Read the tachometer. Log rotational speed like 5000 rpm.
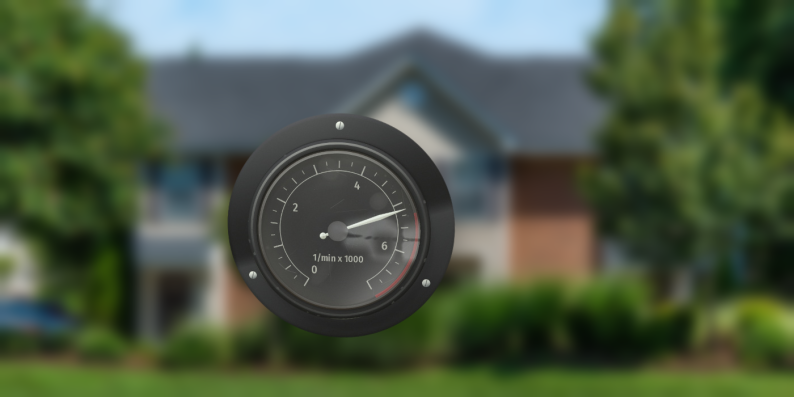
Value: 5125 rpm
